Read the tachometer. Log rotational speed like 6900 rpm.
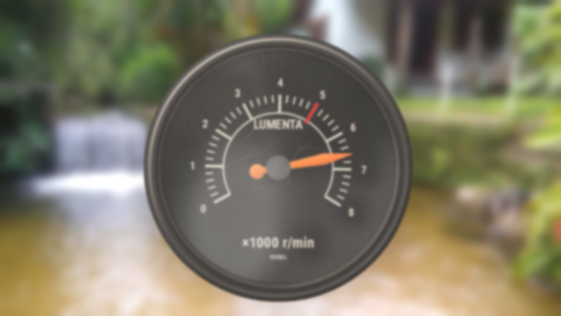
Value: 6600 rpm
